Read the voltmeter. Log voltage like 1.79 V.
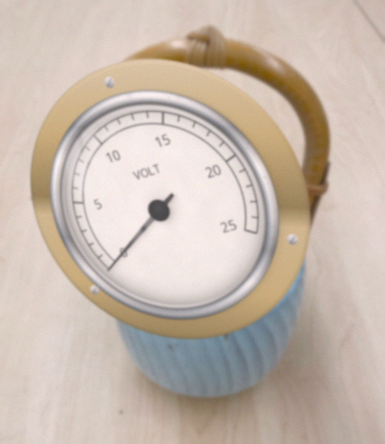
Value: 0 V
